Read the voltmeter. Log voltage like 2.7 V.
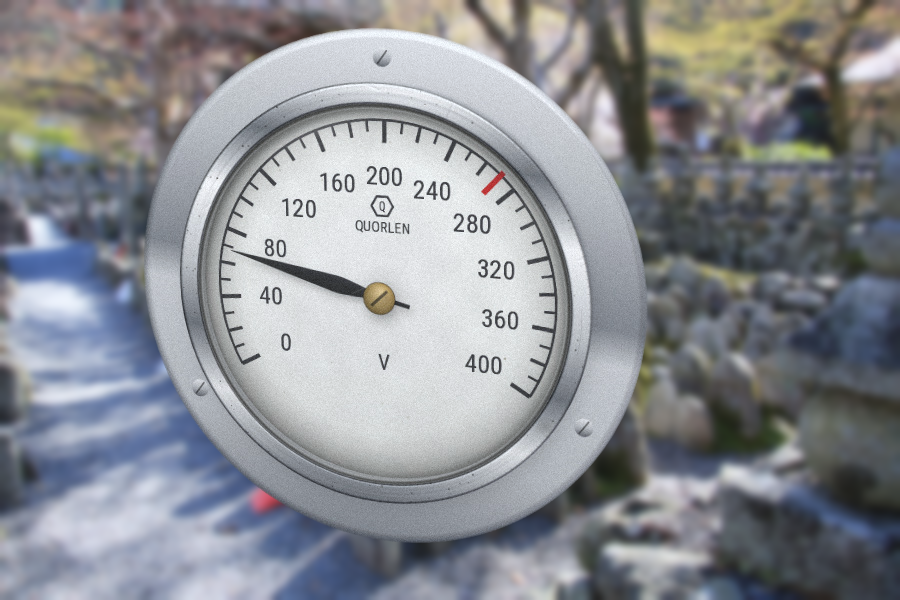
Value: 70 V
